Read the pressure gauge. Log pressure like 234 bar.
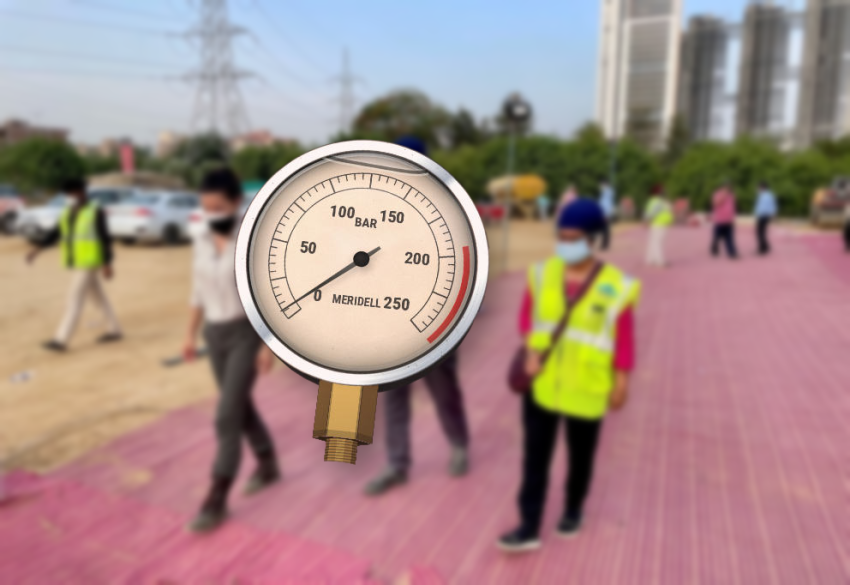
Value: 5 bar
